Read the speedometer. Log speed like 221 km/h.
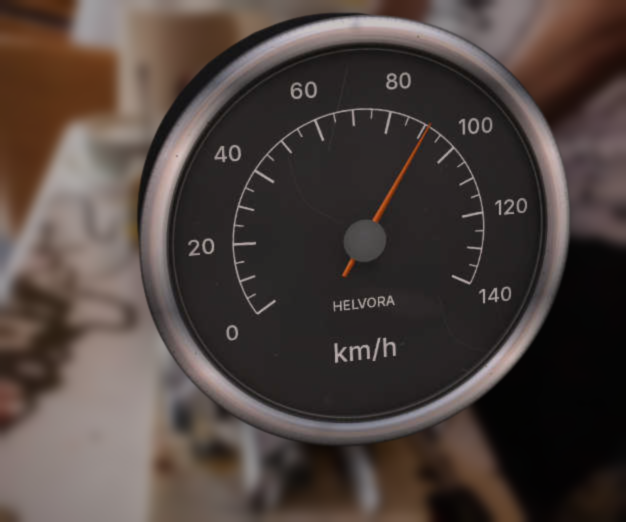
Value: 90 km/h
